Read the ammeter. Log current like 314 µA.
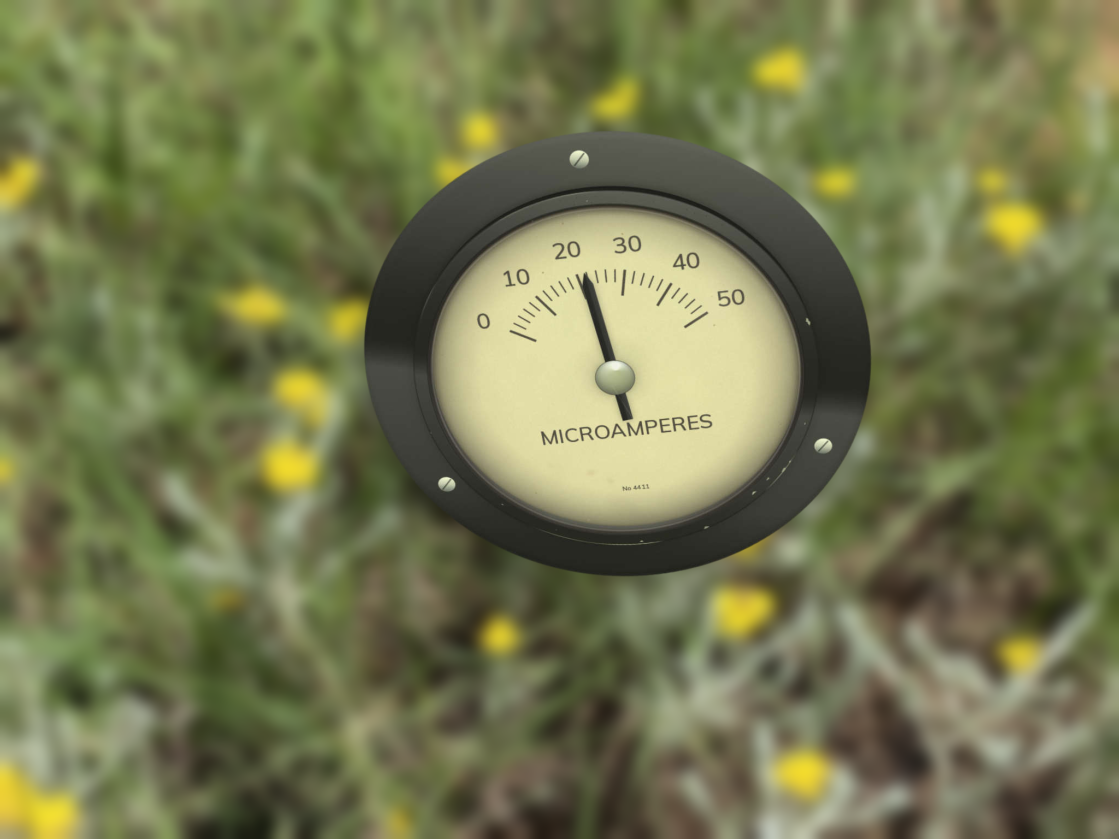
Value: 22 µA
